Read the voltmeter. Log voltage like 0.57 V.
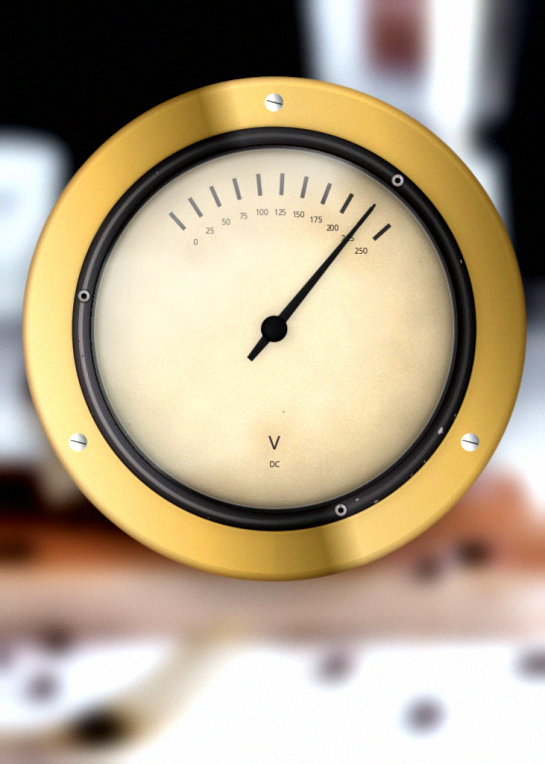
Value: 225 V
